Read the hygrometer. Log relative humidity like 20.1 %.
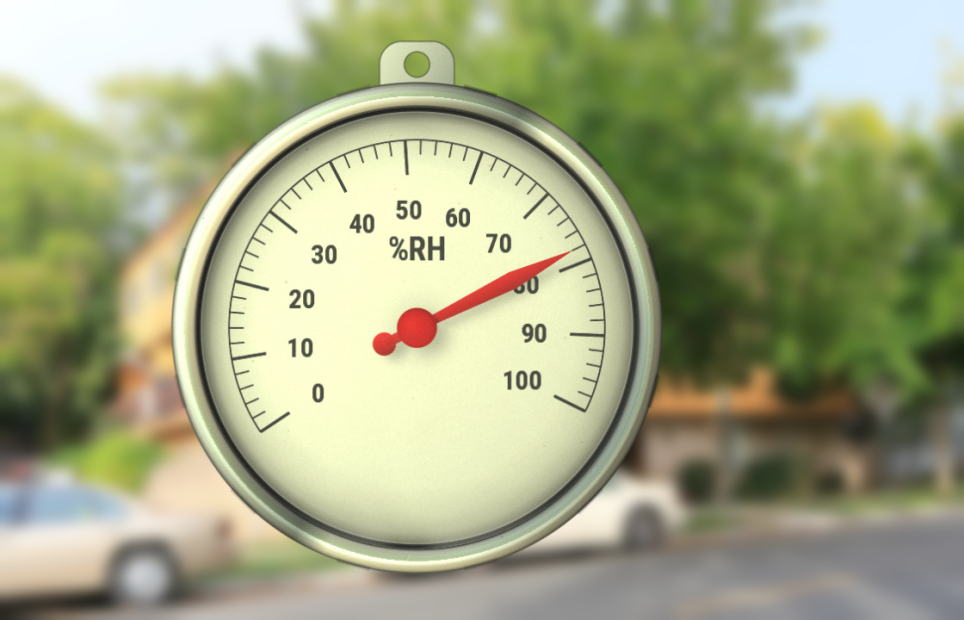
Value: 78 %
